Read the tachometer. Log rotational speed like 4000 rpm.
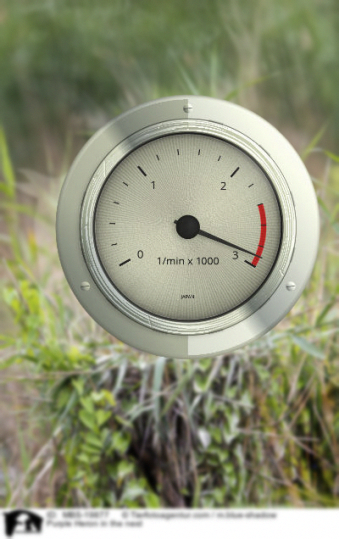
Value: 2900 rpm
